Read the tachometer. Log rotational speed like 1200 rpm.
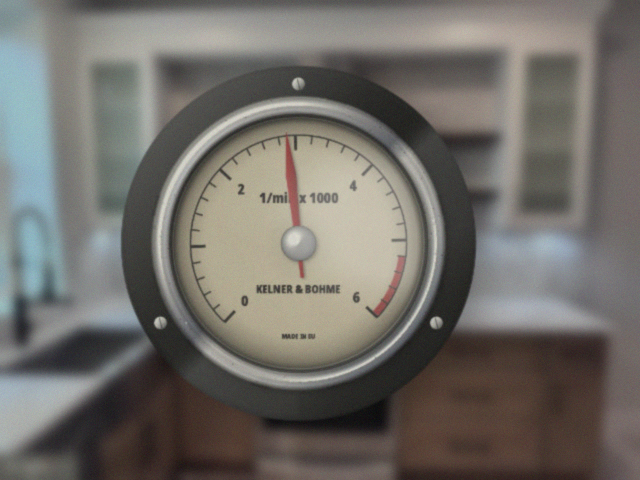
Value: 2900 rpm
